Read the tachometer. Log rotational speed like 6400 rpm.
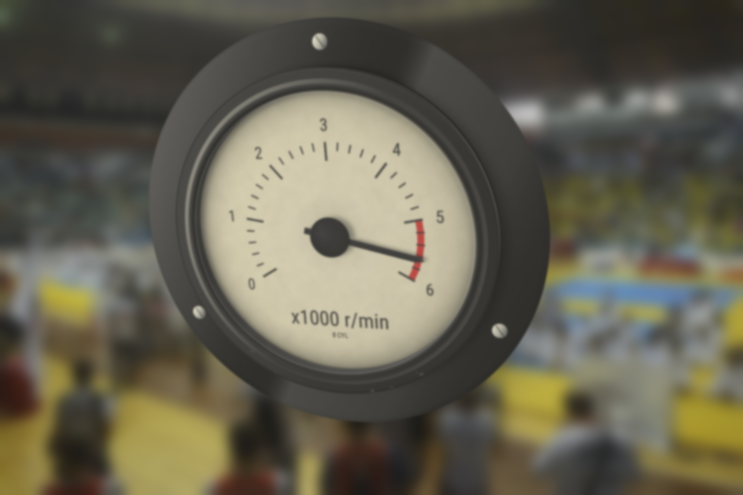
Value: 5600 rpm
